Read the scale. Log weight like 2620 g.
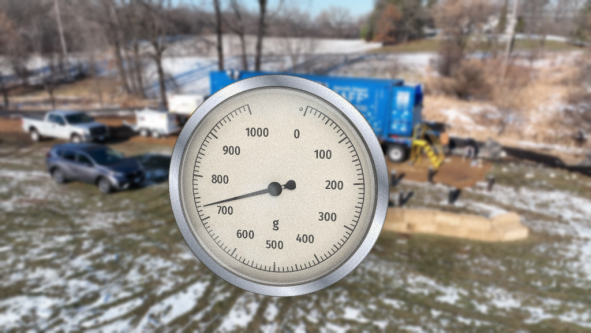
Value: 730 g
